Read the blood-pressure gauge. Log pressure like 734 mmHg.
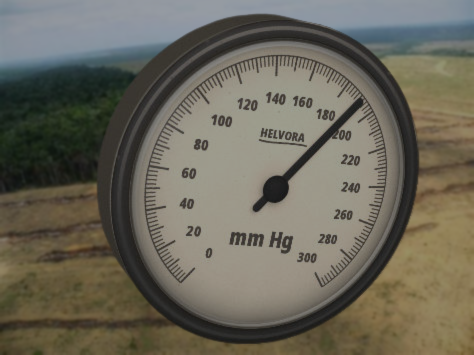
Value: 190 mmHg
